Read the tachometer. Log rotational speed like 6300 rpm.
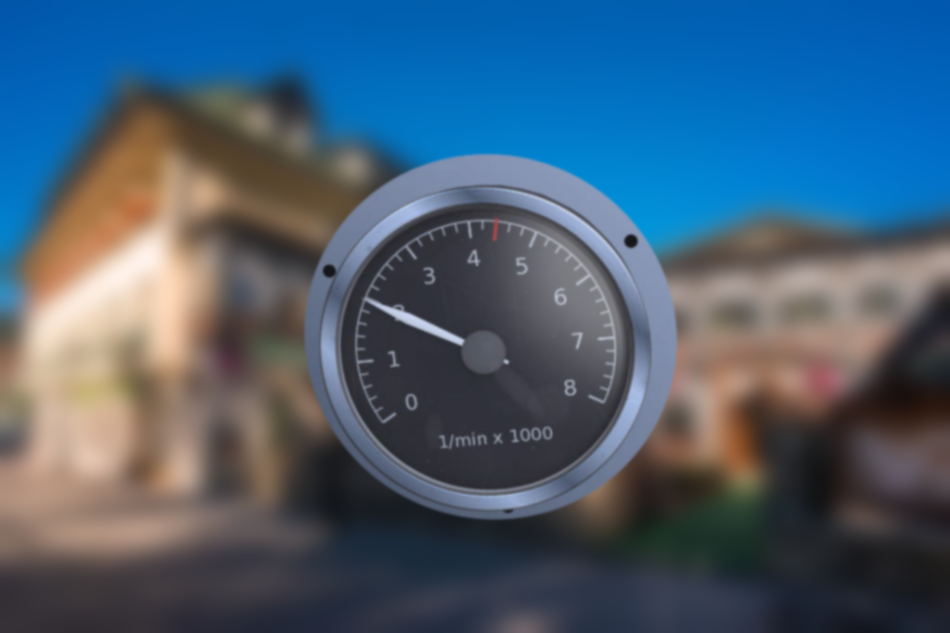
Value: 2000 rpm
